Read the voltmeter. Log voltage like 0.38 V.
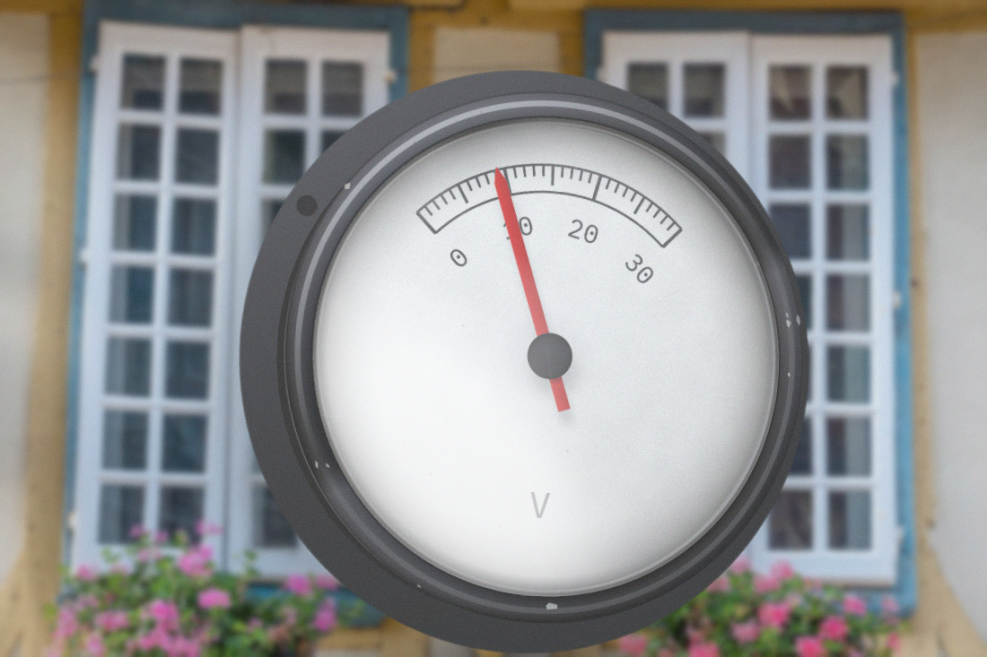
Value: 9 V
